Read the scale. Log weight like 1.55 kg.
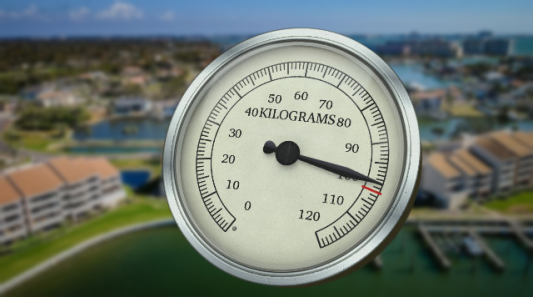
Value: 100 kg
